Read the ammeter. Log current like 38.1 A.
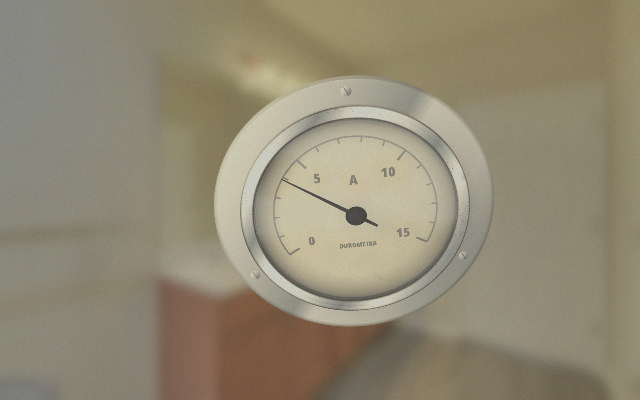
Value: 4 A
